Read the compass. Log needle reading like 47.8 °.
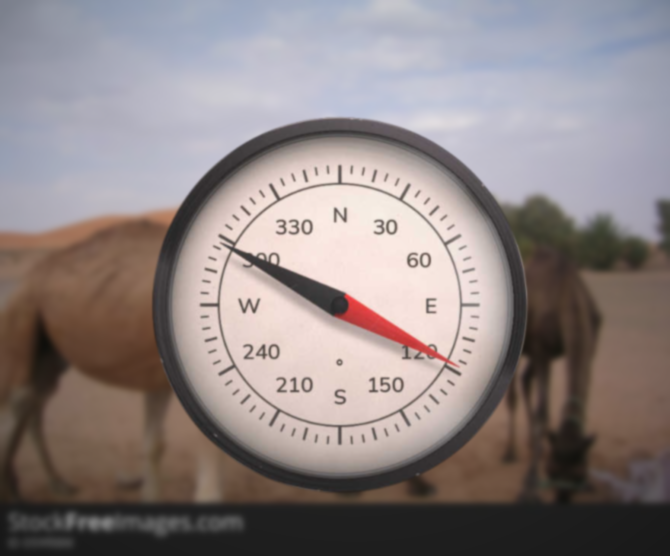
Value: 117.5 °
